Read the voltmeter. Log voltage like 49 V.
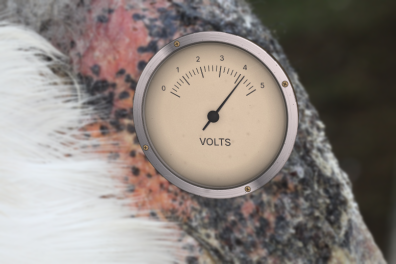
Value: 4.2 V
